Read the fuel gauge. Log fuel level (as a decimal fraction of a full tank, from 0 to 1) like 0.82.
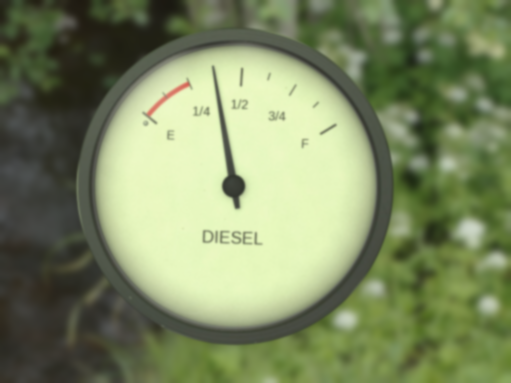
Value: 0.375
